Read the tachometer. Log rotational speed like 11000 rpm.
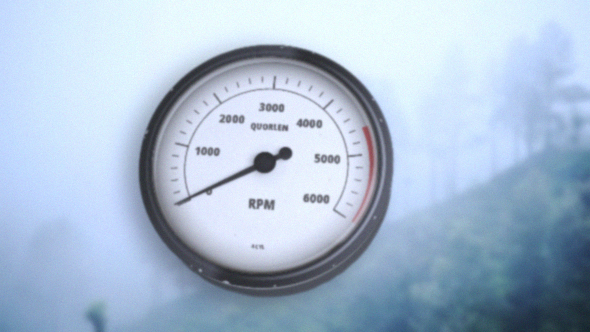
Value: 0 rpm
